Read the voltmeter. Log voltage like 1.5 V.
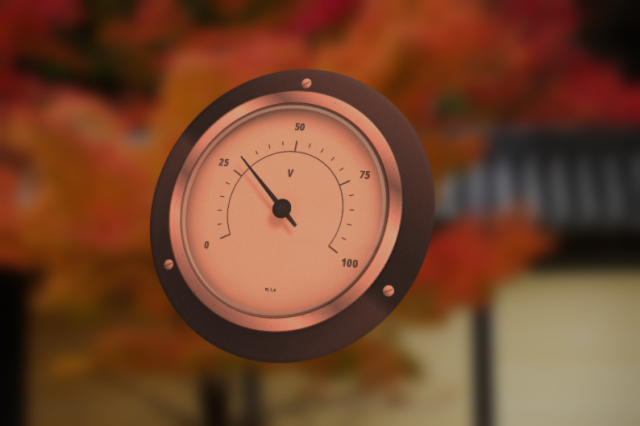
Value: 30 V
